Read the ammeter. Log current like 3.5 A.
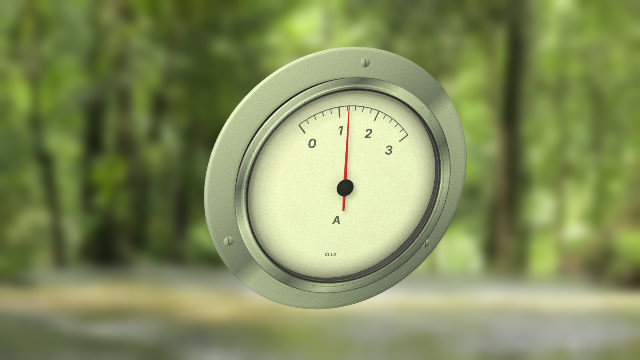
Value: 1.2 A
